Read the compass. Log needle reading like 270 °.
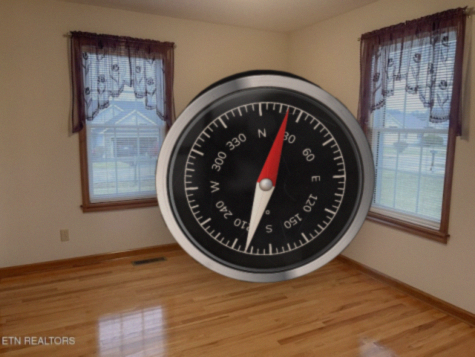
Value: 20 °
